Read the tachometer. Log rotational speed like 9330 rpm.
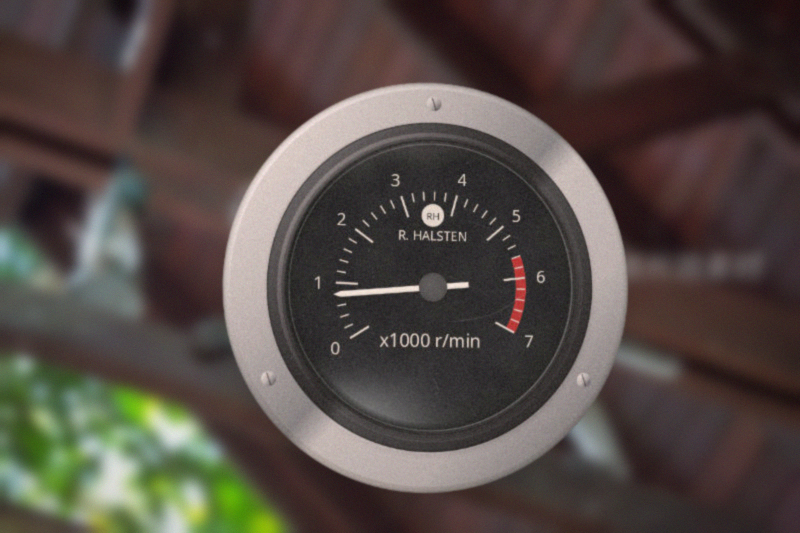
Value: 800 rpm
